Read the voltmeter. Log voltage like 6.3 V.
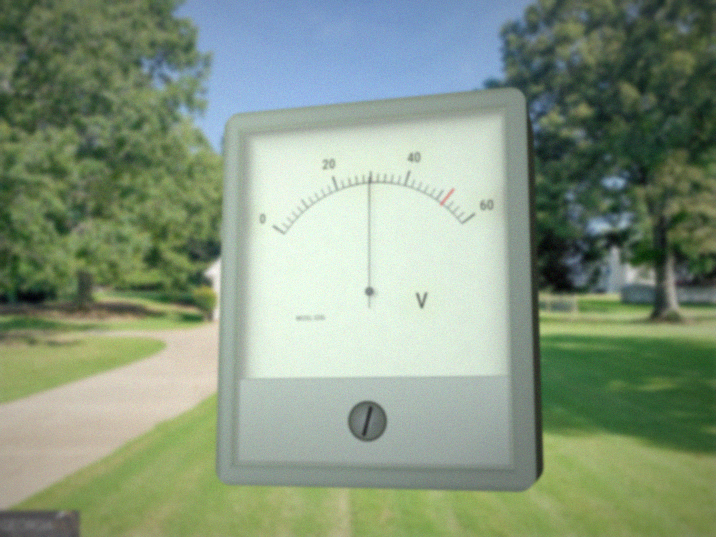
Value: 30 V
